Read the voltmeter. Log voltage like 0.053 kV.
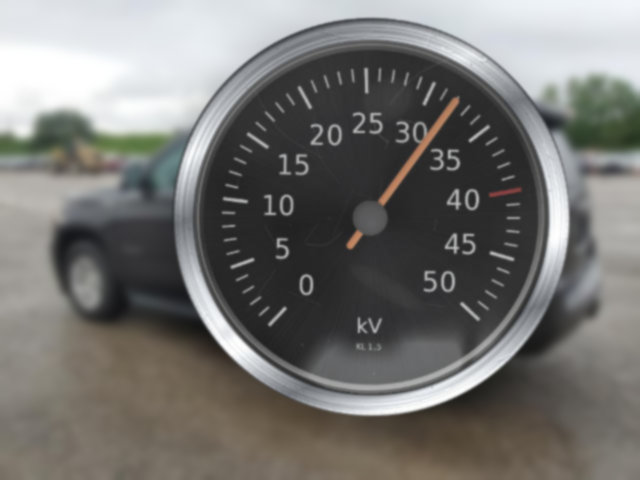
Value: 32 kV
